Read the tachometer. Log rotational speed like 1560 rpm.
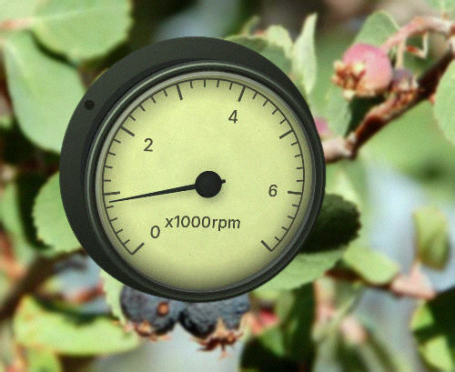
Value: 900 rpm
